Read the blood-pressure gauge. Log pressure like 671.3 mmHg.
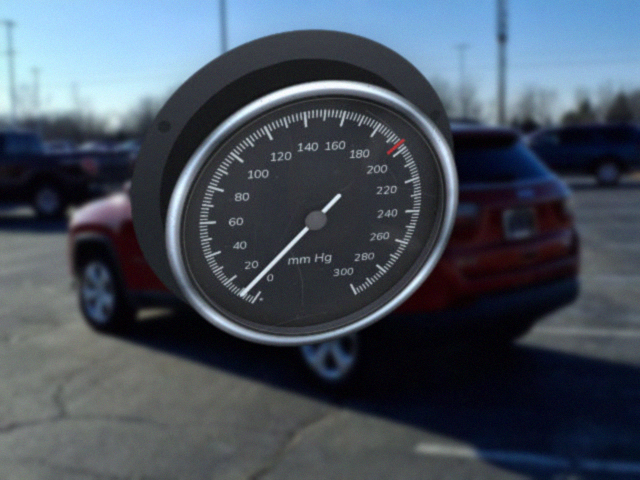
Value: 10 mmHg
